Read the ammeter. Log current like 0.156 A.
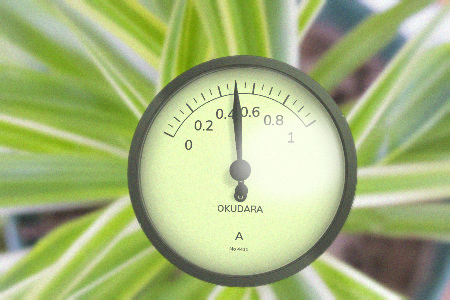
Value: 0.5 A
